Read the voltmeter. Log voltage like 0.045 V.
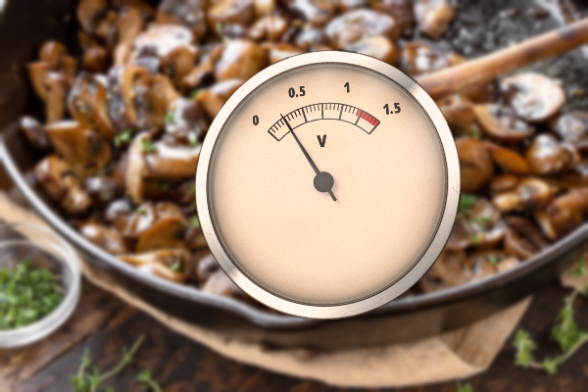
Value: 0.25 V
